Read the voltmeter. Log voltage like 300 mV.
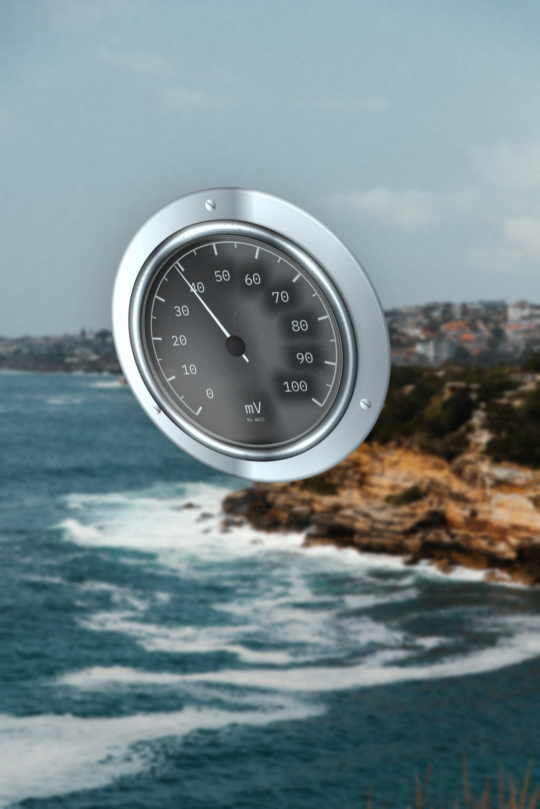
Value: 40 mV
